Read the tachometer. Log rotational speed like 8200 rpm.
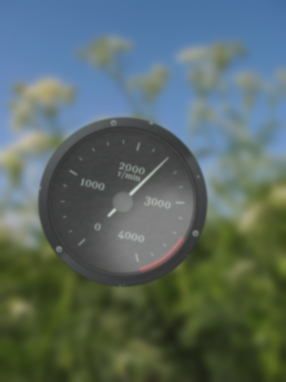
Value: 2400 rpm
